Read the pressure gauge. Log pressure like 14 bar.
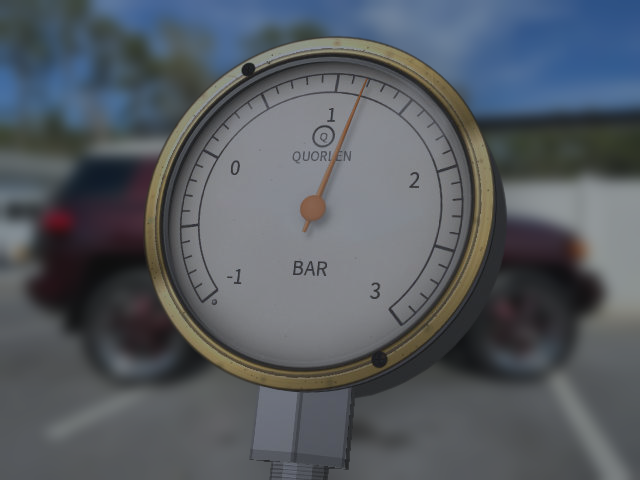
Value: 1.2 bar
